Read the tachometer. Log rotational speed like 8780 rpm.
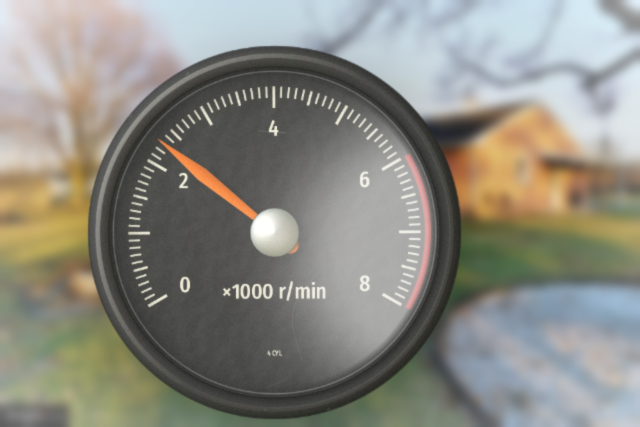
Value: 2300 rpm
